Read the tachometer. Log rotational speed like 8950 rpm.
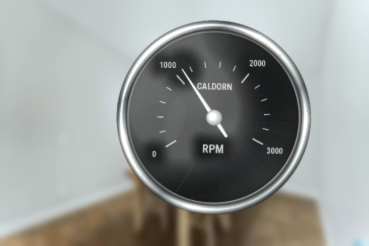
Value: 1100 rpm
